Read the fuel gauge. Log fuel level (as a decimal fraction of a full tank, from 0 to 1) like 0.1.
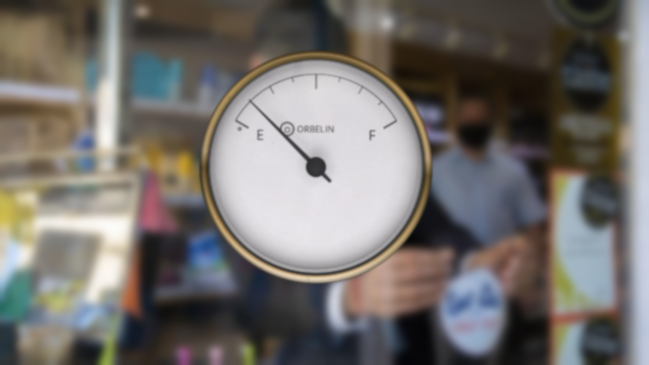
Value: 0.125
